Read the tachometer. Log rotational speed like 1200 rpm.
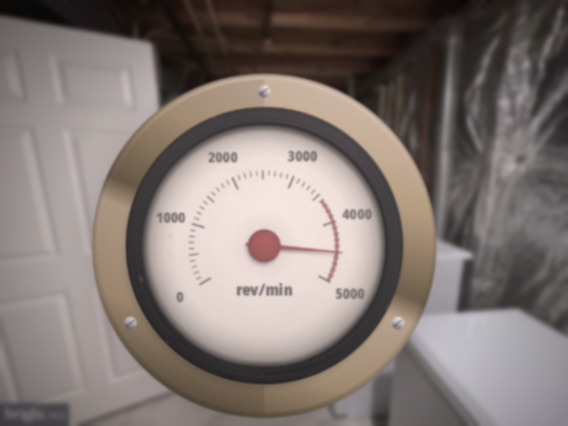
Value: 4500 rpm
